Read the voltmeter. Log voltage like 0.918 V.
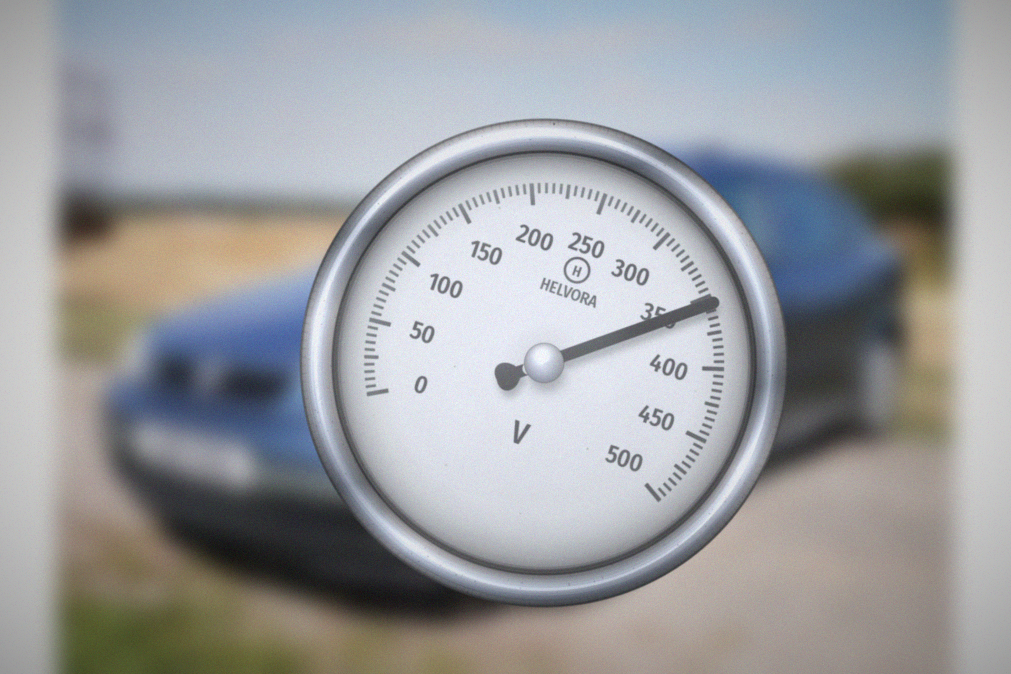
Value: 355 V
